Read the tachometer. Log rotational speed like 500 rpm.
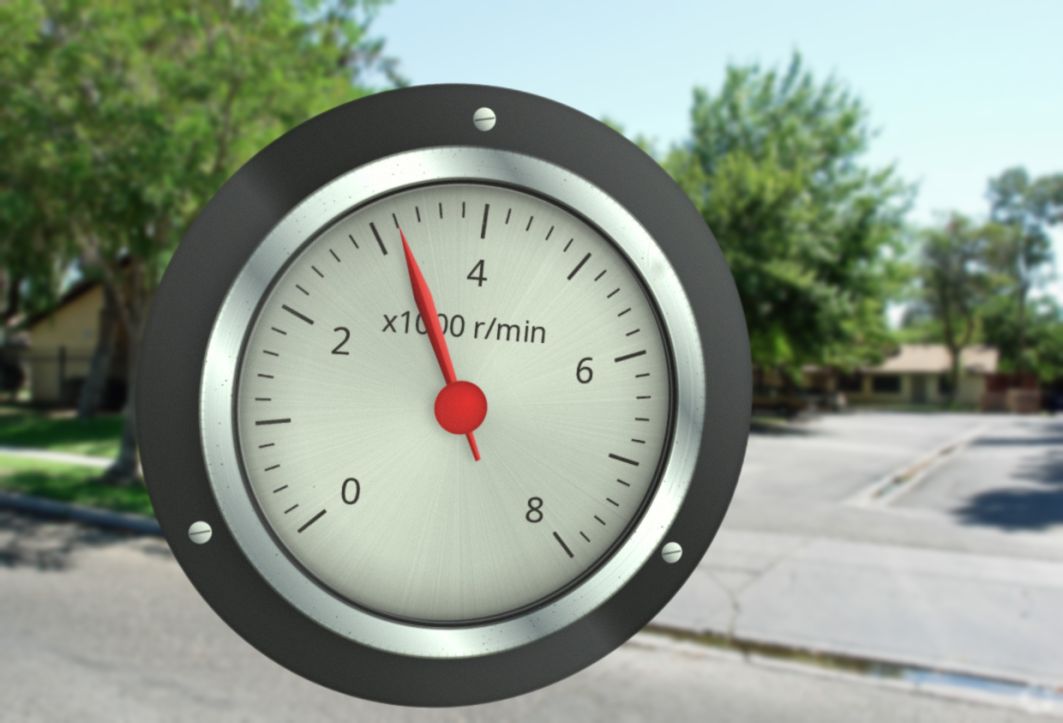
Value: 3200 rpm
